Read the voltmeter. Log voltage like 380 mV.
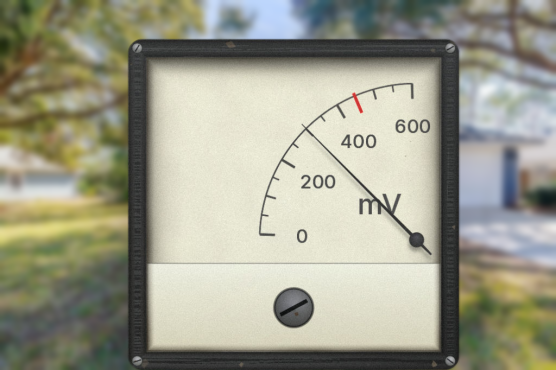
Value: 300 mV
